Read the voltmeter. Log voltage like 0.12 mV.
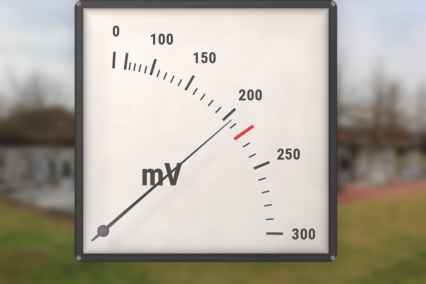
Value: 205 mV
